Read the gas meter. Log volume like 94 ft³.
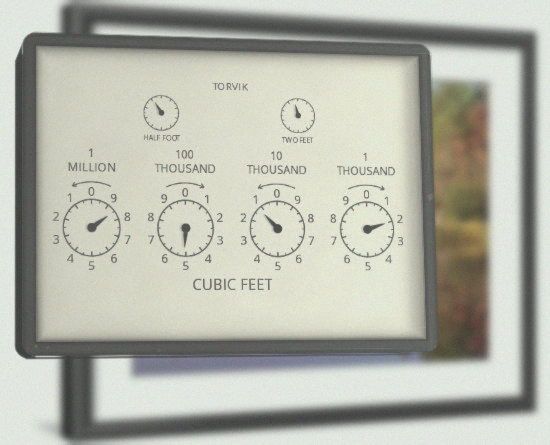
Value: 851200 ft³
